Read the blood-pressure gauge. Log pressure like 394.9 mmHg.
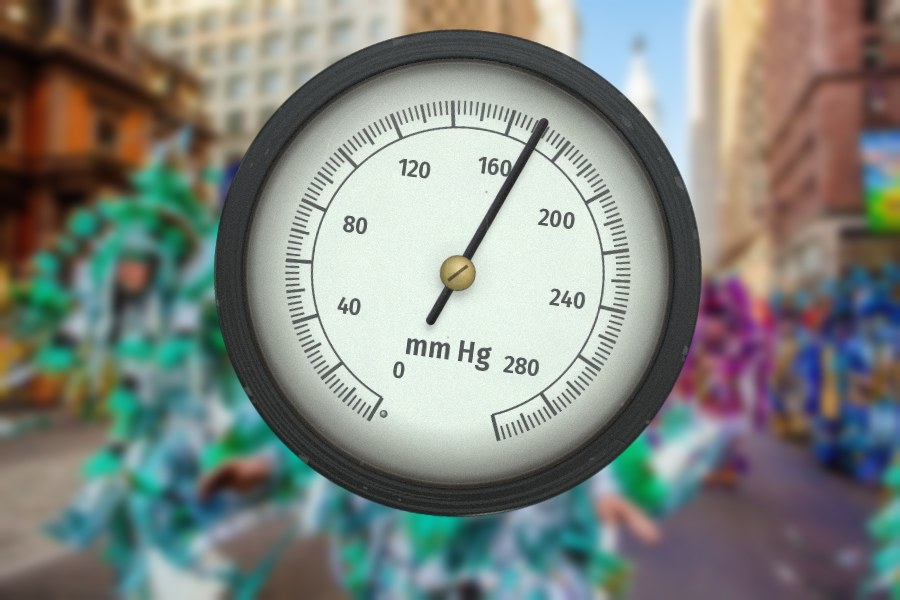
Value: 170 mmHg
